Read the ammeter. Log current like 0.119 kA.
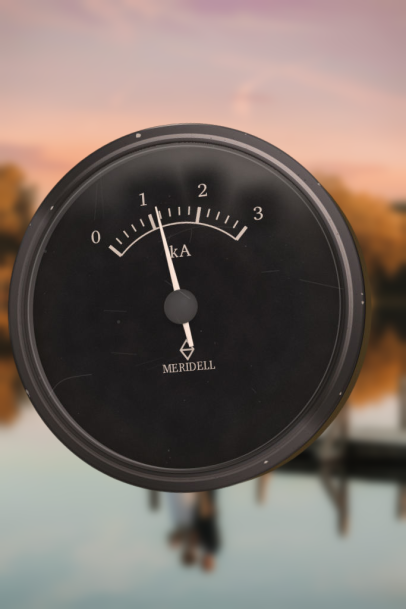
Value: 1.2 kA
